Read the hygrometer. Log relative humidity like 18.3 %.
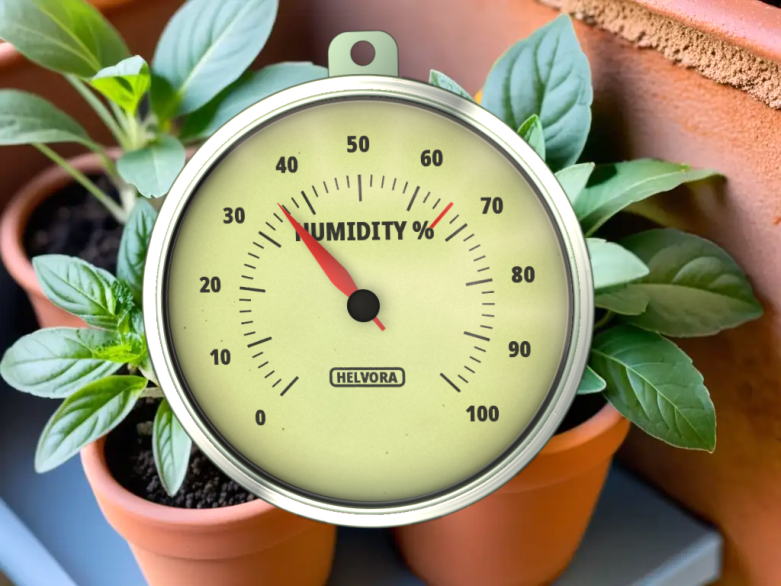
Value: 36 %
